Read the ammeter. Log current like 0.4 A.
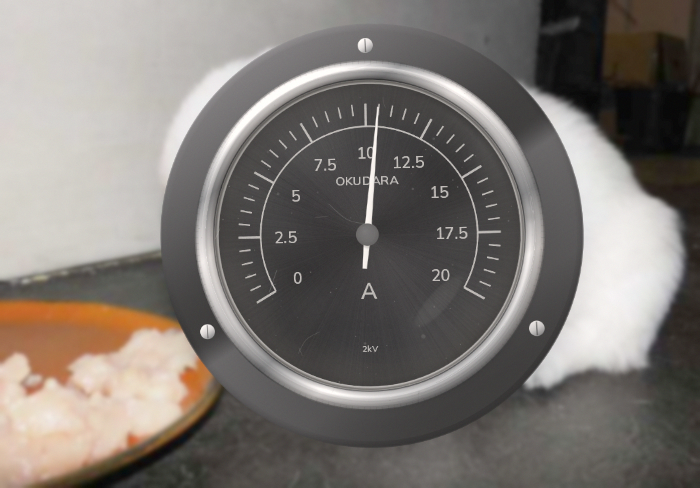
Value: 10.5 A
